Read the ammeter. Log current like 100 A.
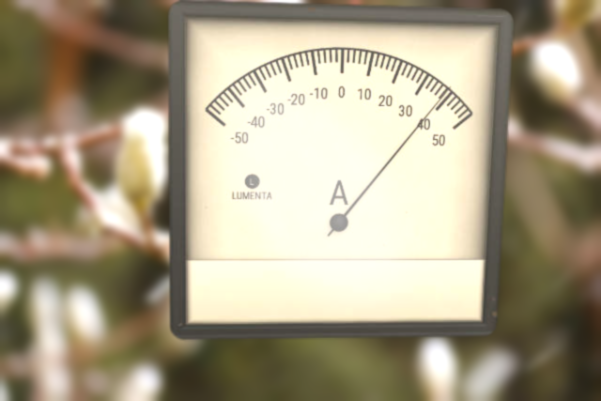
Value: 38 A
